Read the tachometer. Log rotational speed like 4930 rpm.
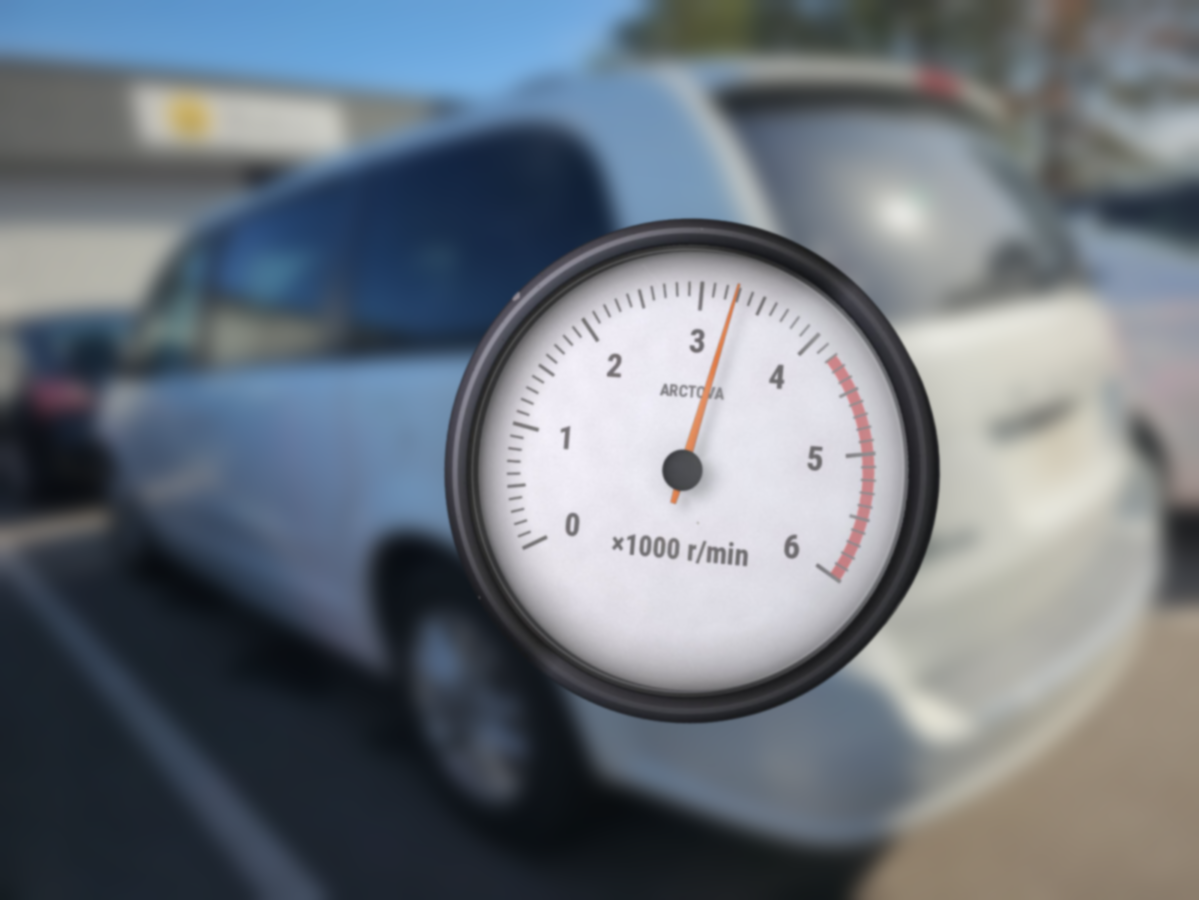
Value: 3300 rpm
